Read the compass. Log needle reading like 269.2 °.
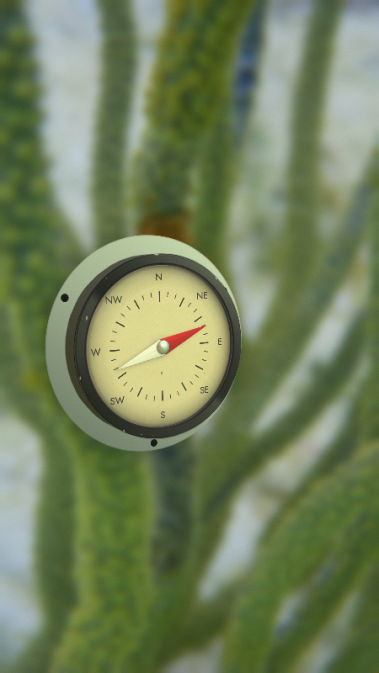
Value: 70 °
